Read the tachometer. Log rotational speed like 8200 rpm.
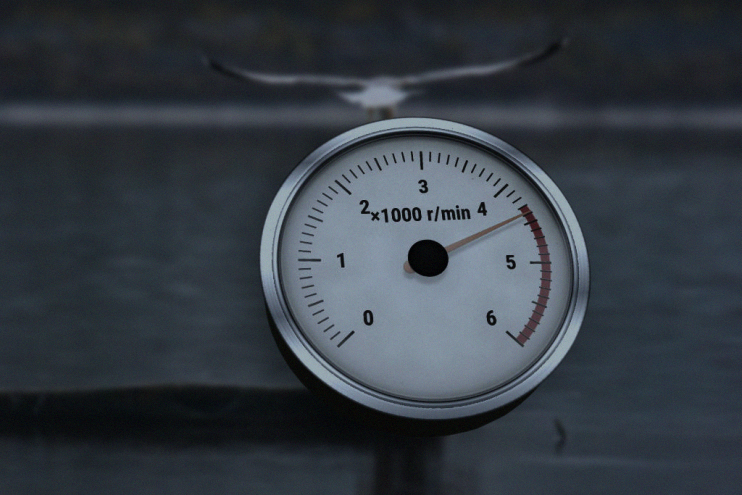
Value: 4400 rpm
